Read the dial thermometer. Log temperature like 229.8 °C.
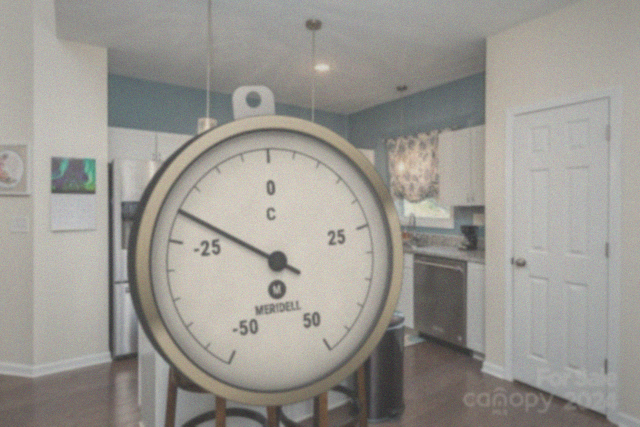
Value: -20 °C
